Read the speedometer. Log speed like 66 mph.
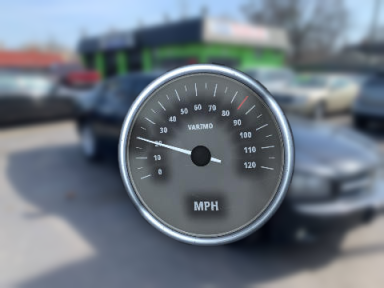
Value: 20 mph
